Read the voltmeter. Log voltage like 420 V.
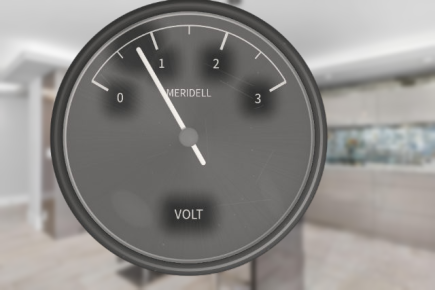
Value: 0.75 V
